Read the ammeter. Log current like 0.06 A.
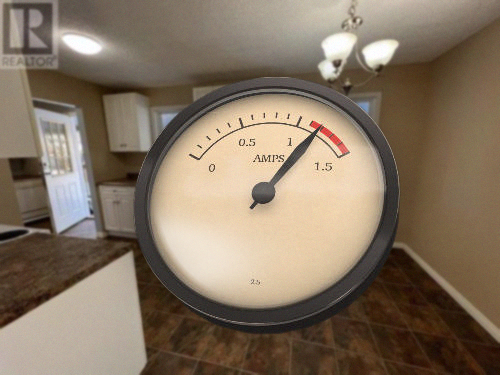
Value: 1.2 A
